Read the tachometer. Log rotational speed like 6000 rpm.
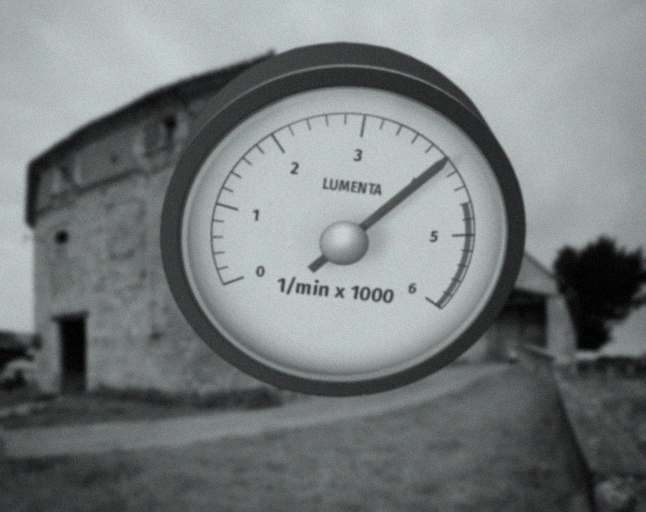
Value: 4000 rpm
